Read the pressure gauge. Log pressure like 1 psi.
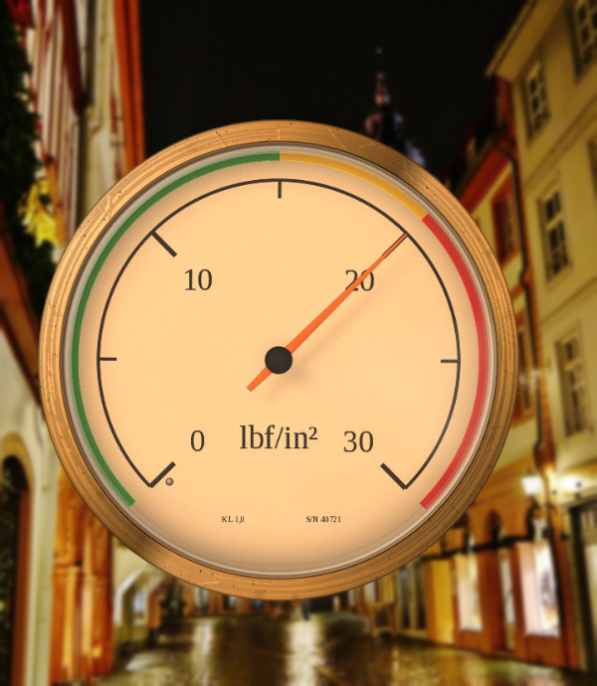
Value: 20 psi
